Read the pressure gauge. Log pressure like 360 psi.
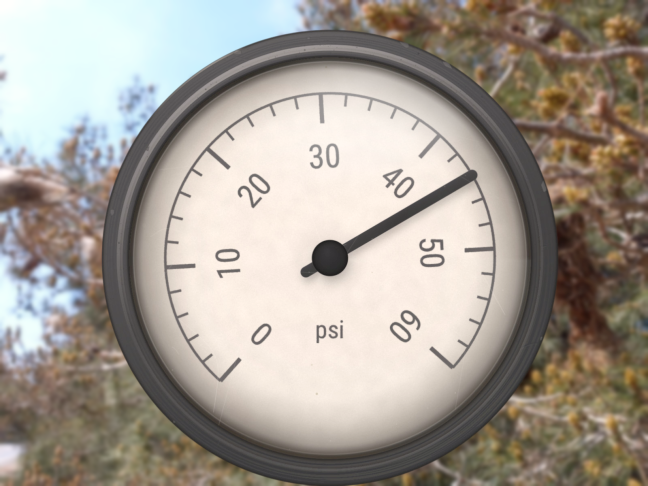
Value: 44 psi
